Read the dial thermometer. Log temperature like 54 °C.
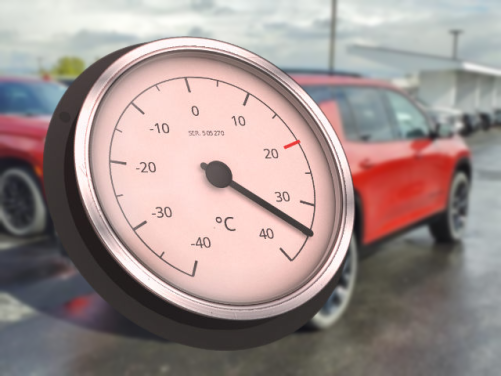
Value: 35 °C
